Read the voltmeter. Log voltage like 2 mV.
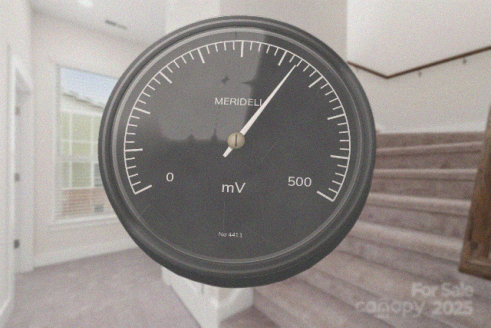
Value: 320 mV
